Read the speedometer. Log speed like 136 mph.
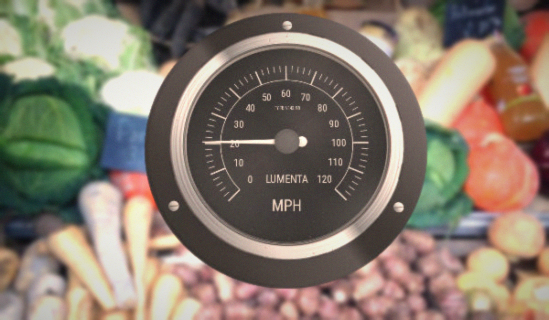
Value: 20 mph
